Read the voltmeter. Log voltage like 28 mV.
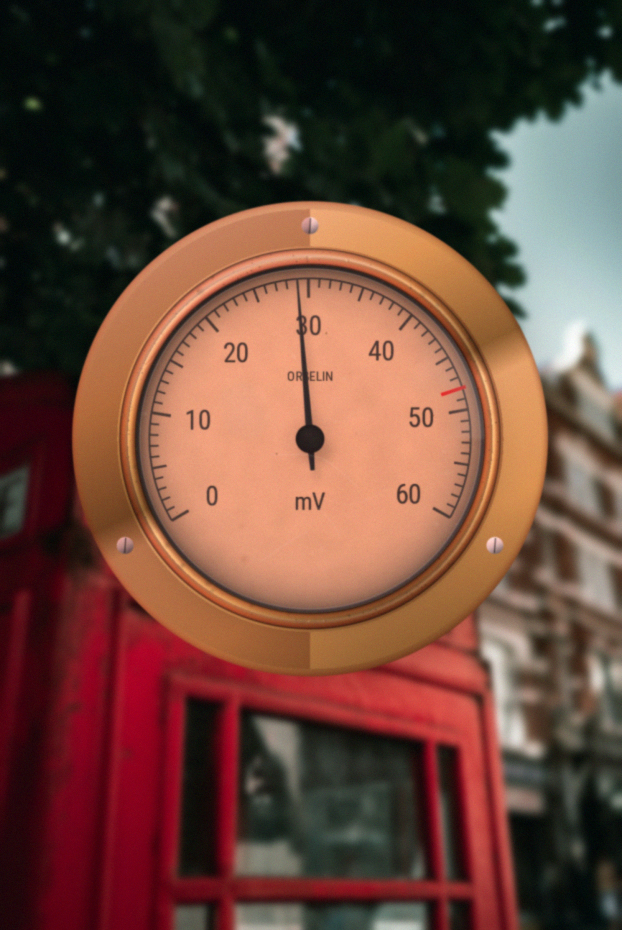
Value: 29 mV
